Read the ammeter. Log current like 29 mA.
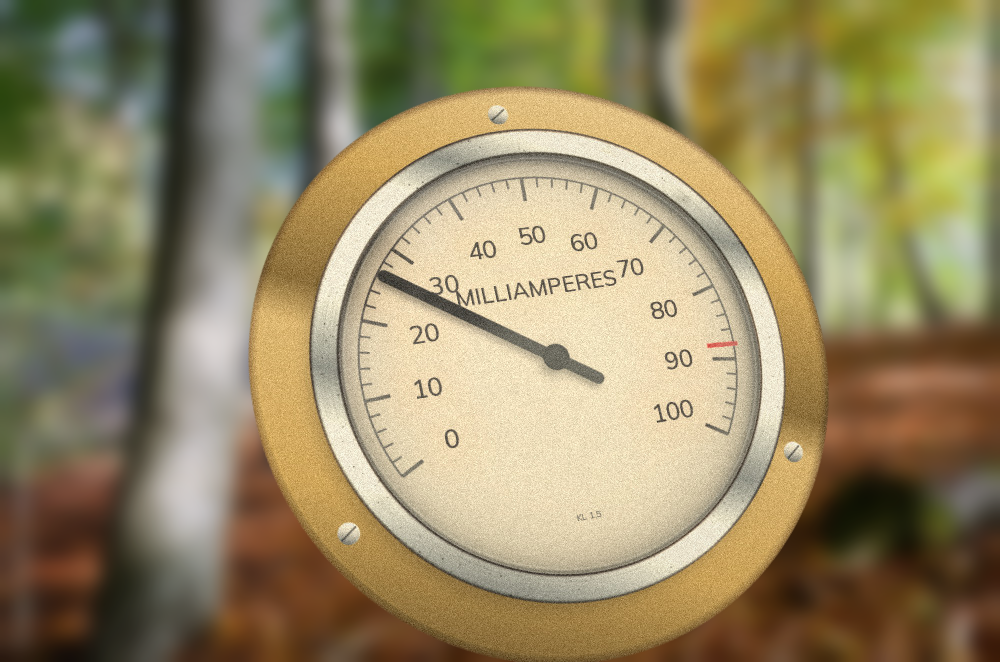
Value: 26 mA
